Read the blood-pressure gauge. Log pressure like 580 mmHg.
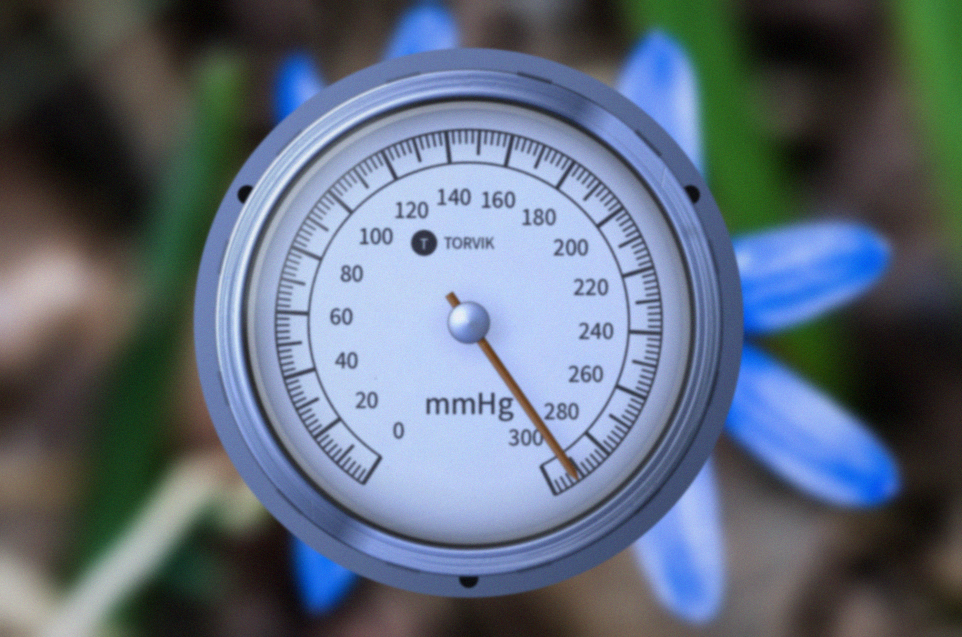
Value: 292 mmHg
